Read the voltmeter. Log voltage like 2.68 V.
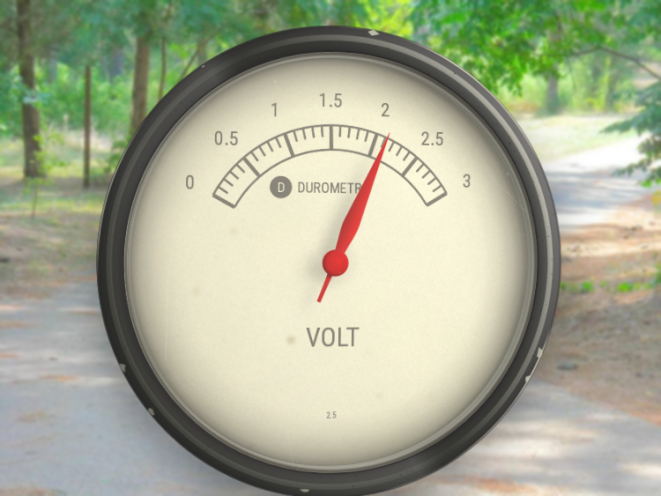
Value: 2.1 V
